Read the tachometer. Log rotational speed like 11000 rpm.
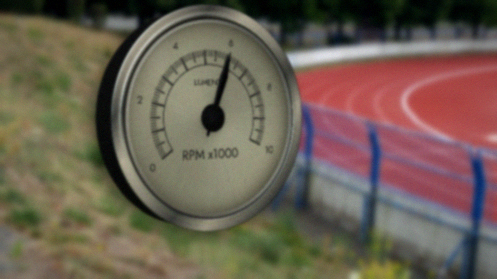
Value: 6000 rpm
